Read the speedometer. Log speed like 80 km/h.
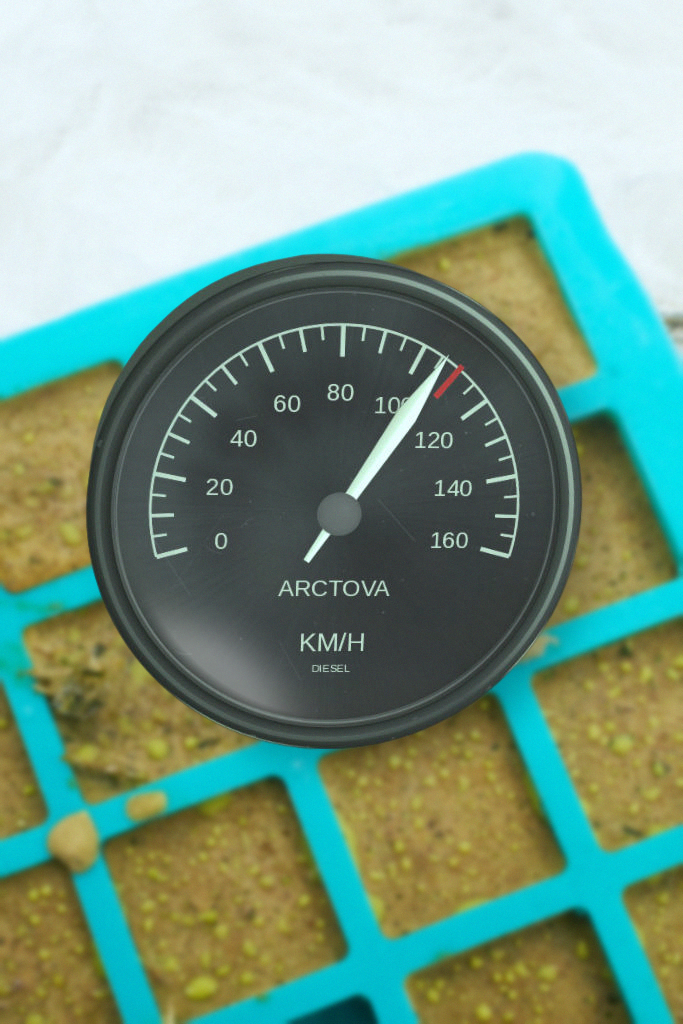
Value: 105 km/h
